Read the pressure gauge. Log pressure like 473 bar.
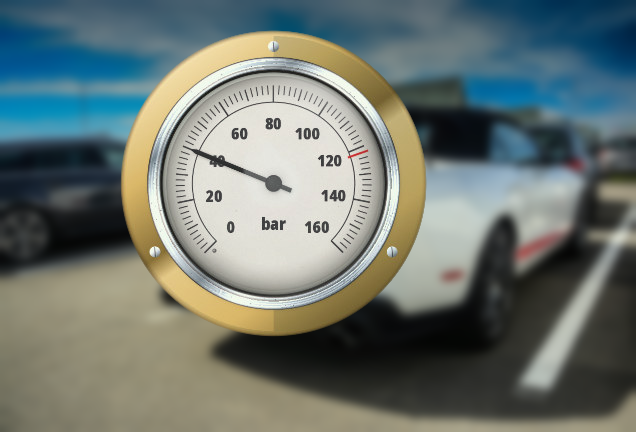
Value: 40 bar
